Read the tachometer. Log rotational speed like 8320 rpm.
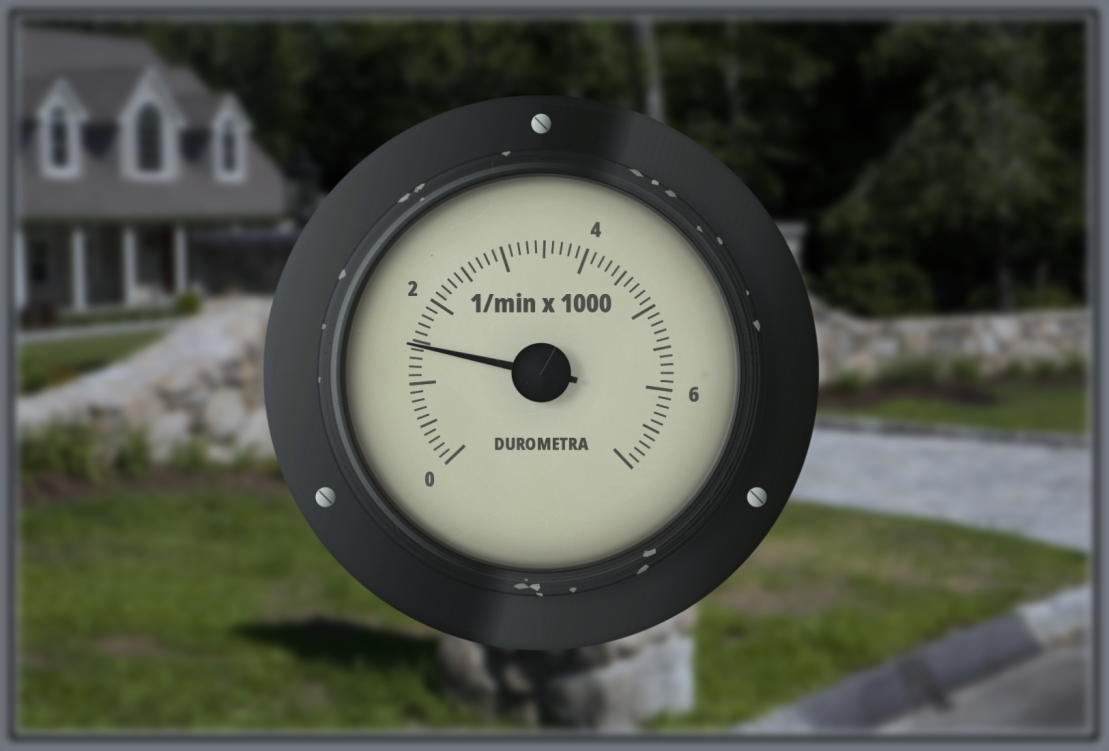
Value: 1450 rpm
